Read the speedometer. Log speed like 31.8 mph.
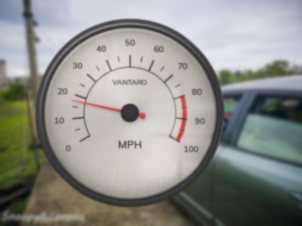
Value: 17.5 mph
